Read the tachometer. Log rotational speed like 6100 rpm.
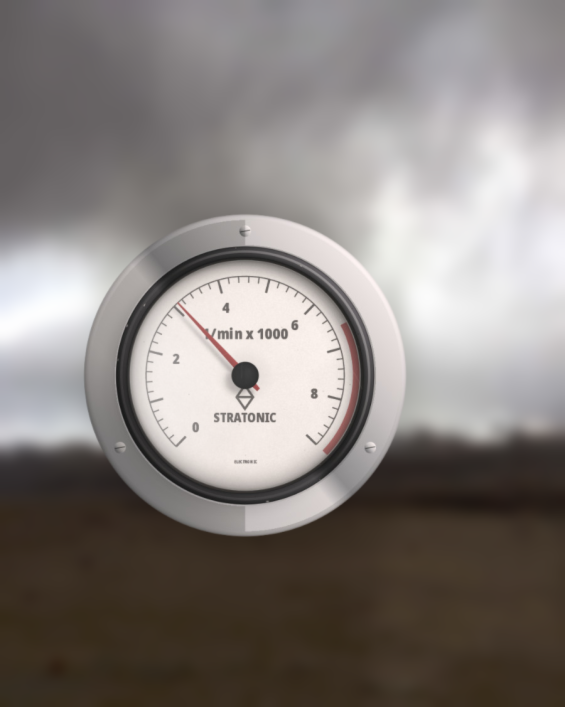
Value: 3100 rpm
